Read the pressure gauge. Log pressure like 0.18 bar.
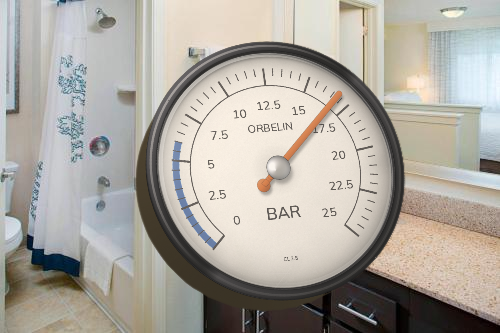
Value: 16.75 bar
